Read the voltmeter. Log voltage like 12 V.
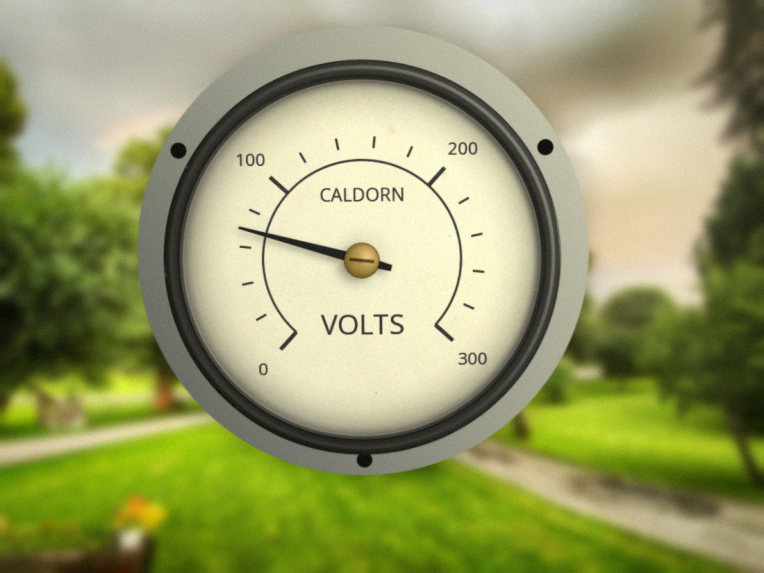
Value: 70 V
